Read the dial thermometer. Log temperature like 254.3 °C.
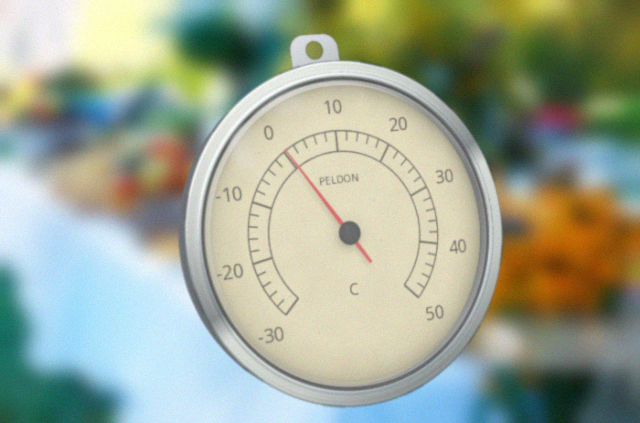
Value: 0 °C
